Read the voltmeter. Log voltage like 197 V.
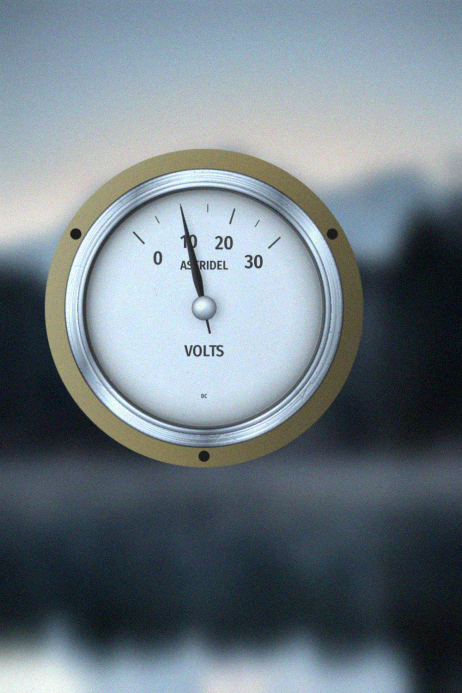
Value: 10 V
